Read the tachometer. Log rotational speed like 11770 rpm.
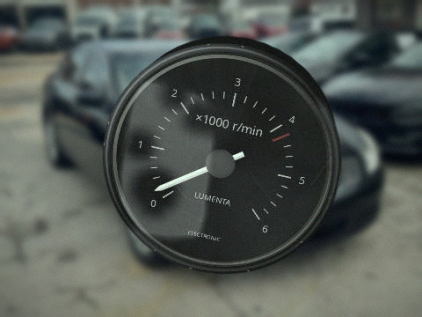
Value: 200 rpm
